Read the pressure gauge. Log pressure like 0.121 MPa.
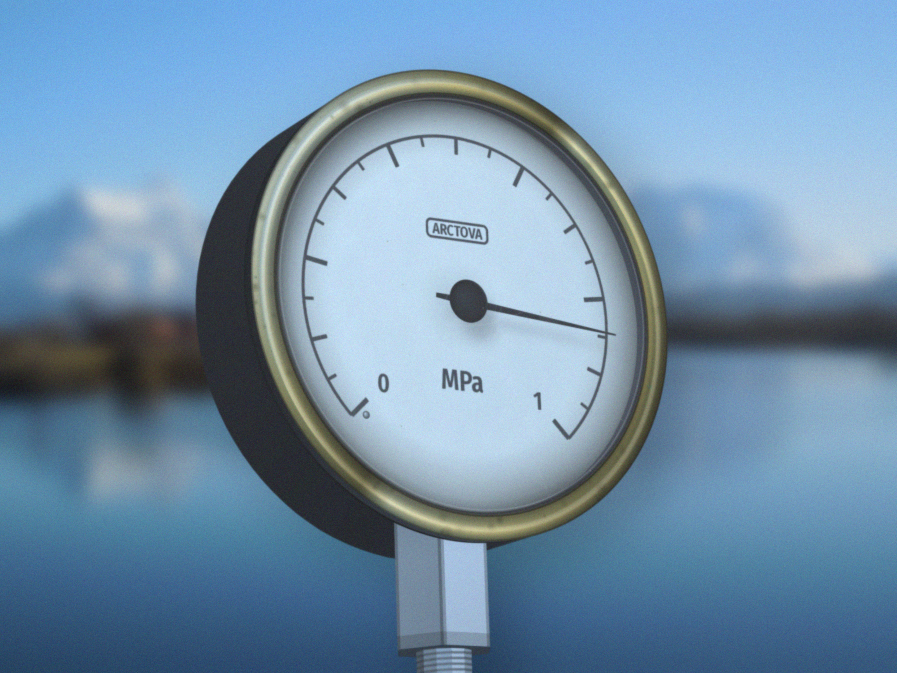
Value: 0.85 MPa
